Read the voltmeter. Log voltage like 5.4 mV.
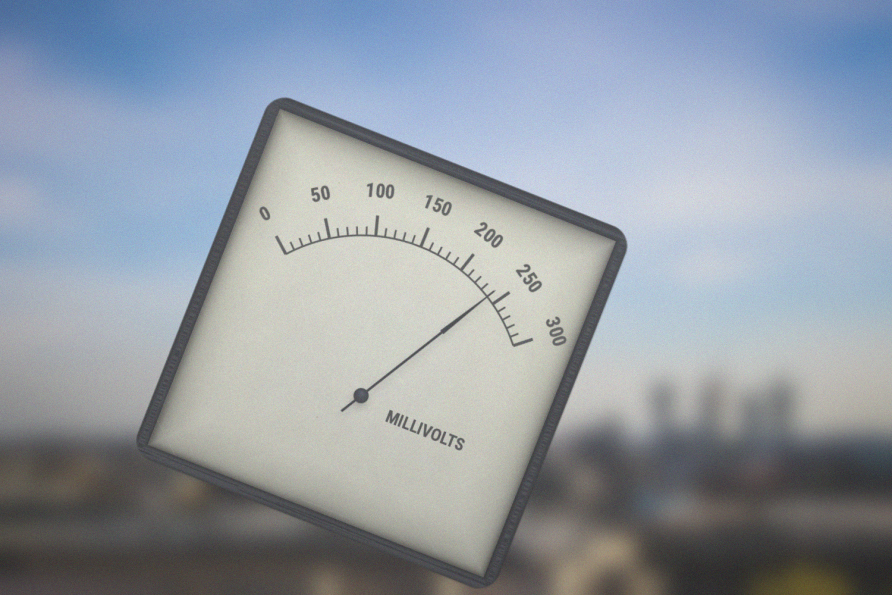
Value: 240 mV
